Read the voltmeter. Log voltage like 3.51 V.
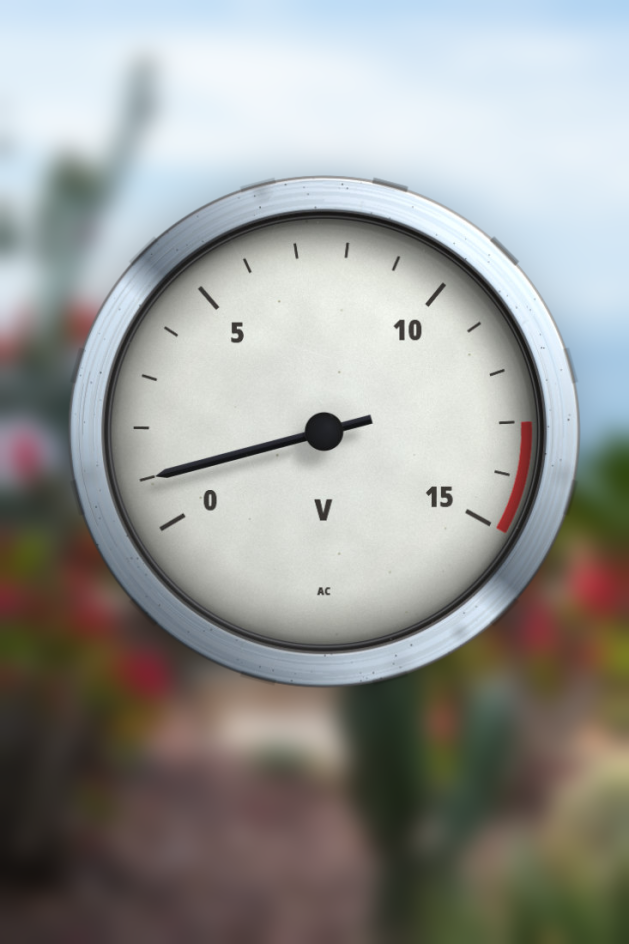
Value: 1 V
